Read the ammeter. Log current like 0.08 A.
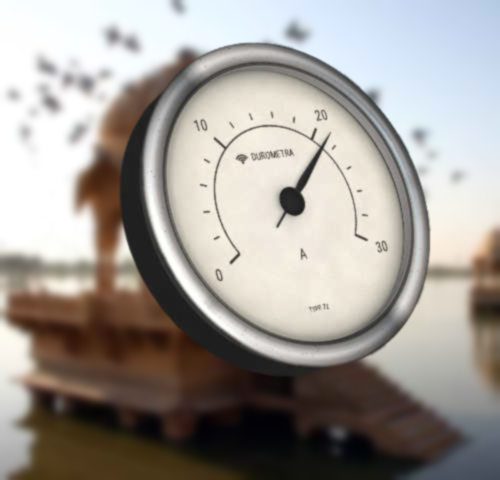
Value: 21 A
